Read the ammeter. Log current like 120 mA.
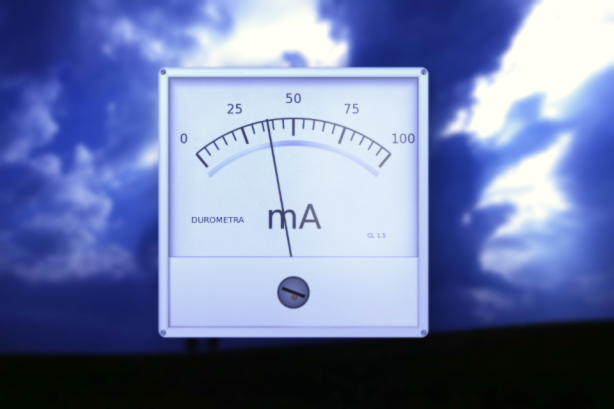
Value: 37.5 mA
